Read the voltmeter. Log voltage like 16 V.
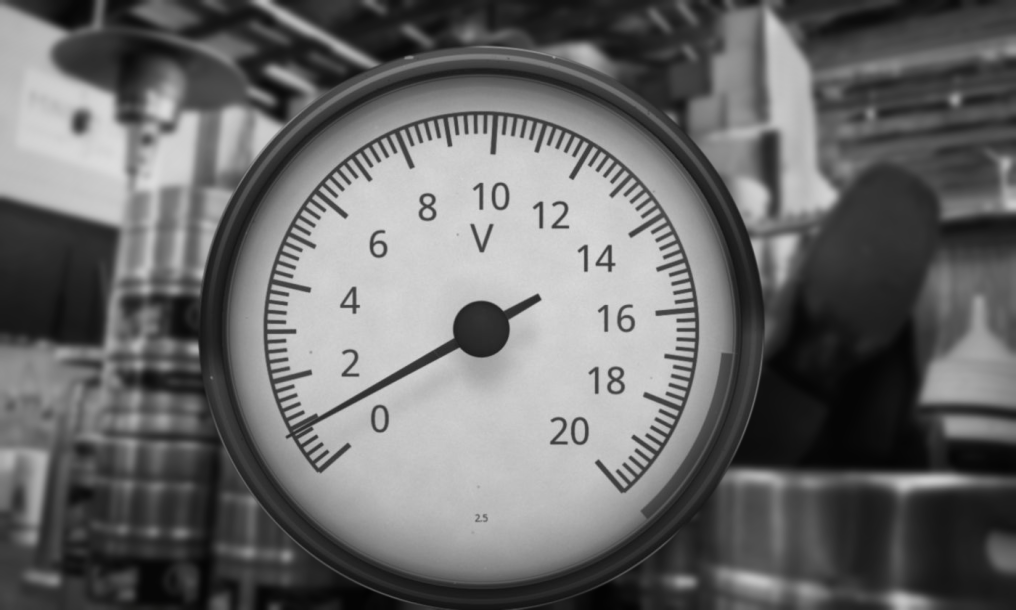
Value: 0.9 V
